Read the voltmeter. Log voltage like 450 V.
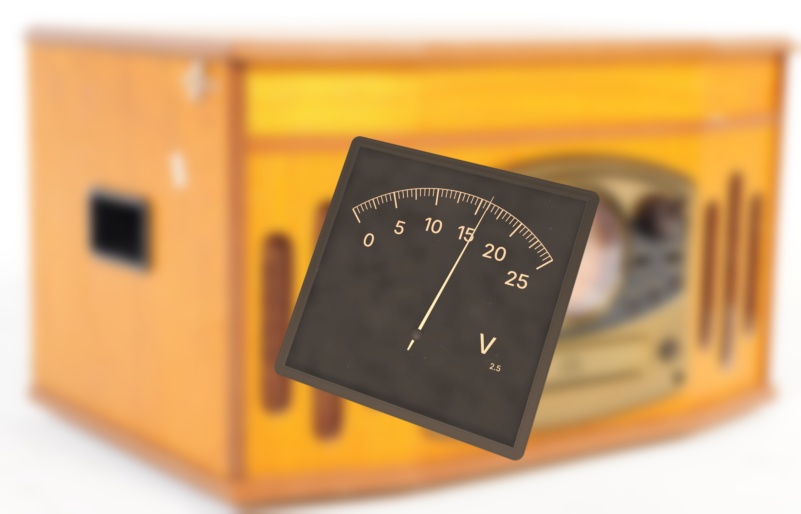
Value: 16 V
